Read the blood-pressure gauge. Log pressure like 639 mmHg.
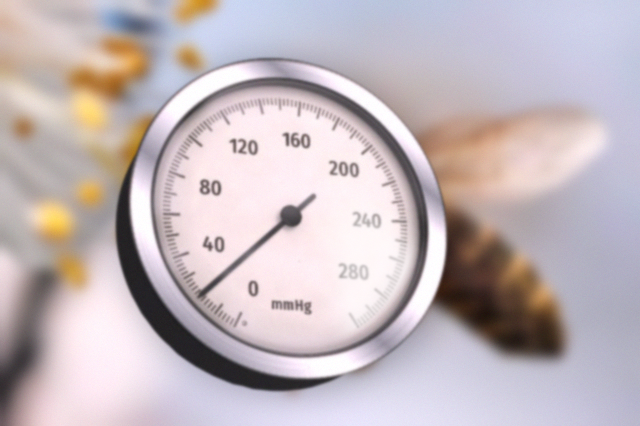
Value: 20 mmHg
